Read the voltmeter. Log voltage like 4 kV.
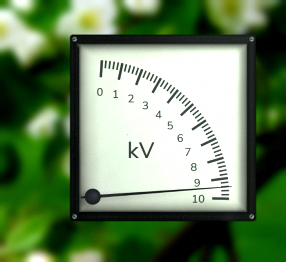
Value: 9.4 kV
